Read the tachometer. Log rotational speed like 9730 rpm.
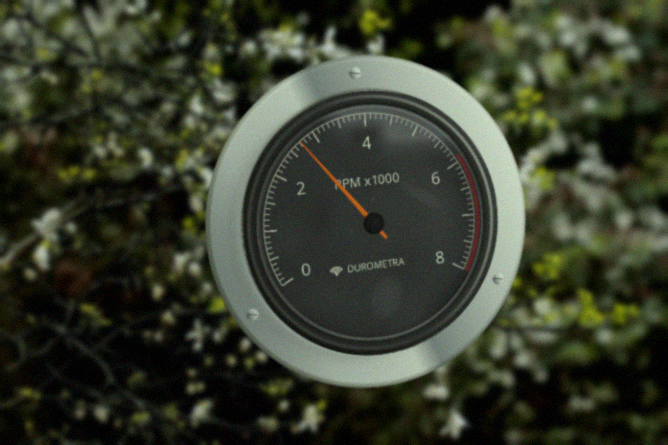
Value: 2700 rpm
